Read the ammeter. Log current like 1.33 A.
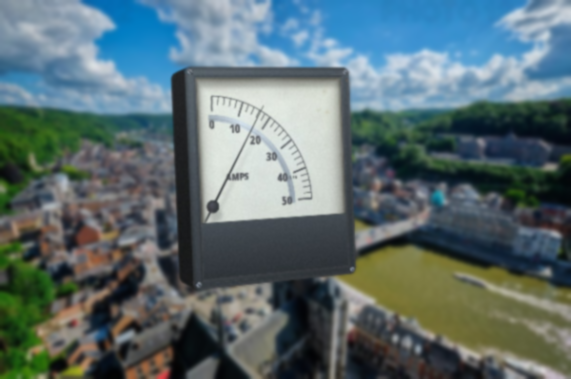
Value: 16 A
